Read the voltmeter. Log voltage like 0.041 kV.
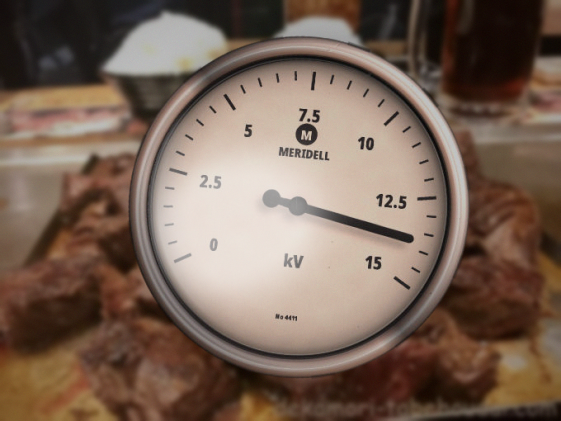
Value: 13.75 kV
